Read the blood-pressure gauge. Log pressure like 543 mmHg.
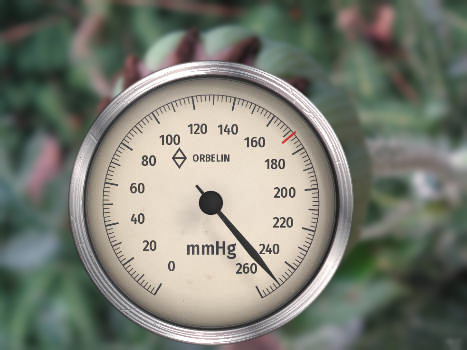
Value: 250 mmHg
